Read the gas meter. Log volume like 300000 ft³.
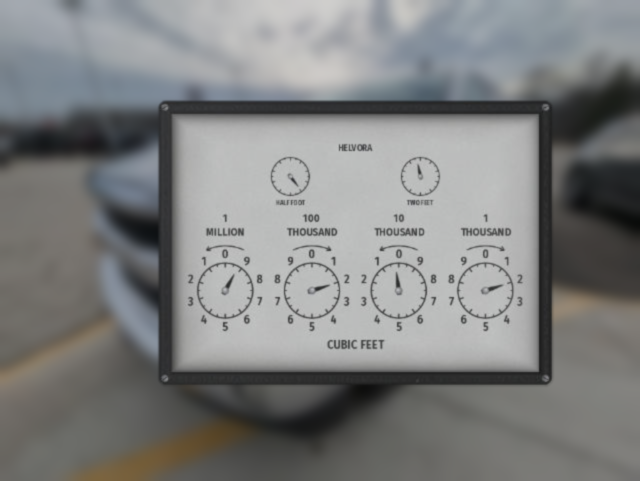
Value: 920200 ft³
